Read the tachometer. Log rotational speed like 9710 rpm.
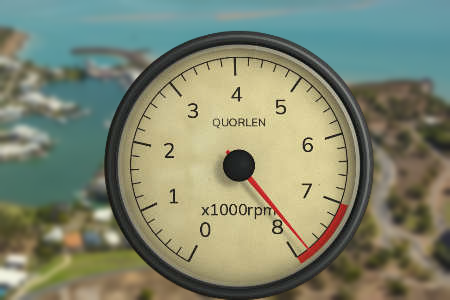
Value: 7800 rpm
